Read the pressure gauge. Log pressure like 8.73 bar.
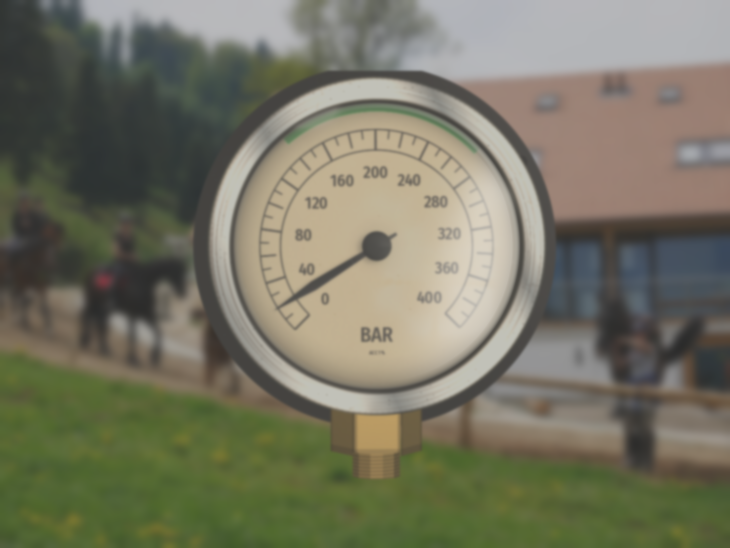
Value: 20 bar
